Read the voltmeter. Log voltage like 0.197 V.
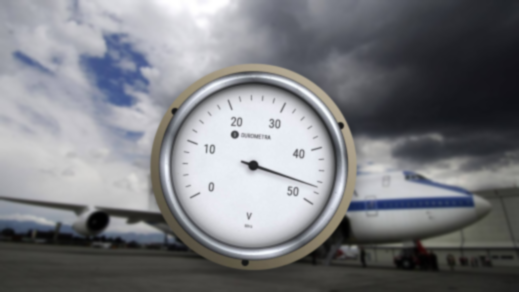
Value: 47 V
